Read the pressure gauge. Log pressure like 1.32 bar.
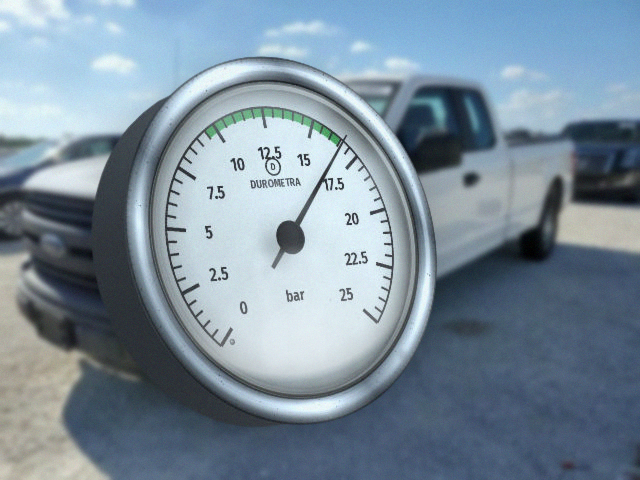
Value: 16.5 bar
